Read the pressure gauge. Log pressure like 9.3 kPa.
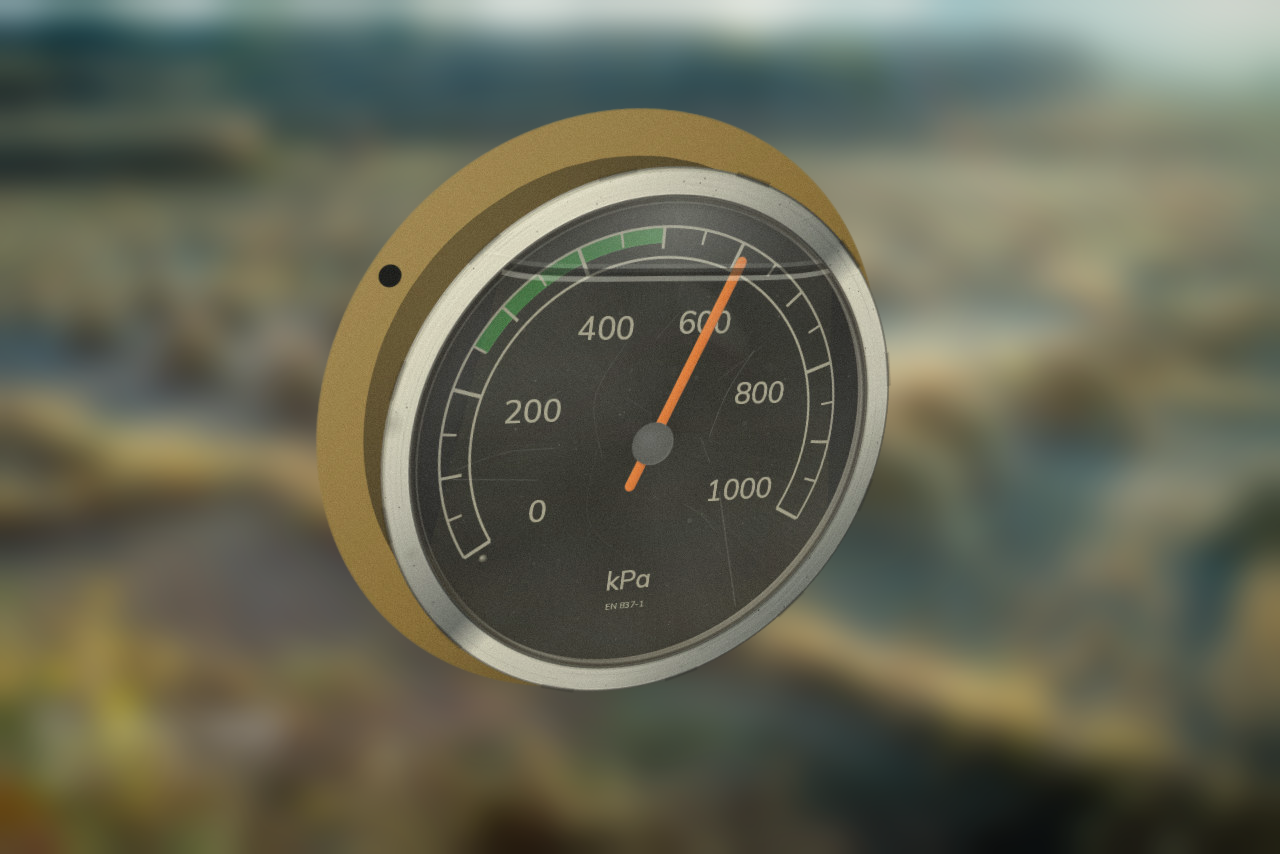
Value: 600 kPa
